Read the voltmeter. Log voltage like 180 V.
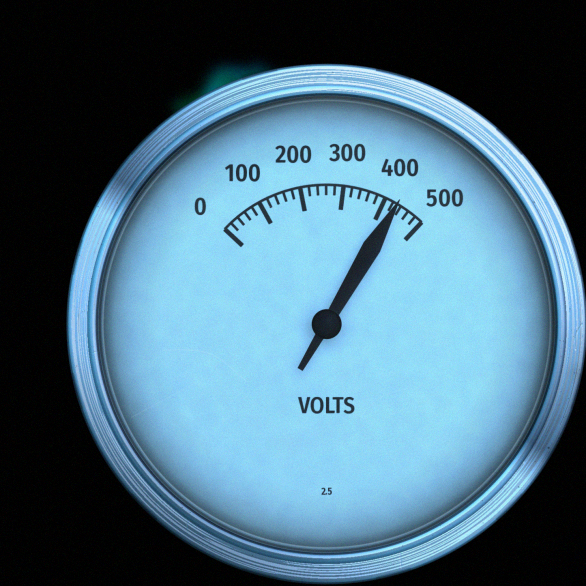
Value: 430 V
